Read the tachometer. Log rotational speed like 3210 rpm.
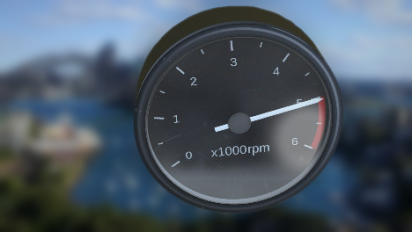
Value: 5000 rpm
